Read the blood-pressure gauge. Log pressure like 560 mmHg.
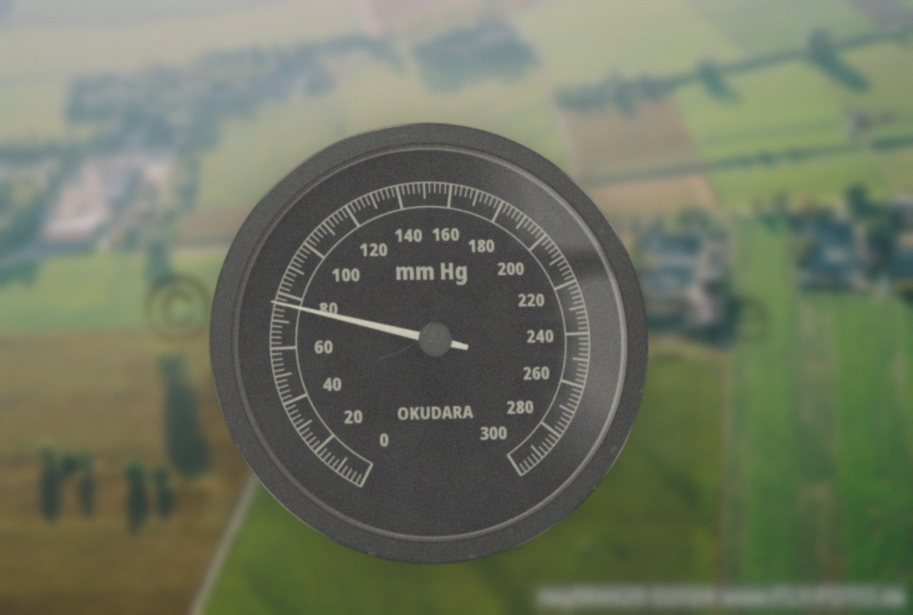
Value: 76 mmHg
